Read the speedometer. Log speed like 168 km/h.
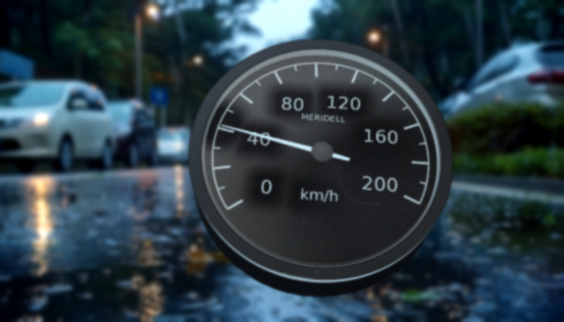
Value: 40 km/h
